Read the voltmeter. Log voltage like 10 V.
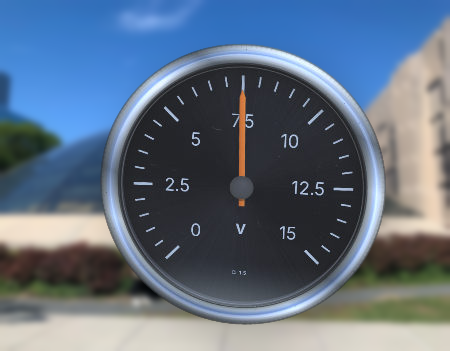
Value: 7.5 V
